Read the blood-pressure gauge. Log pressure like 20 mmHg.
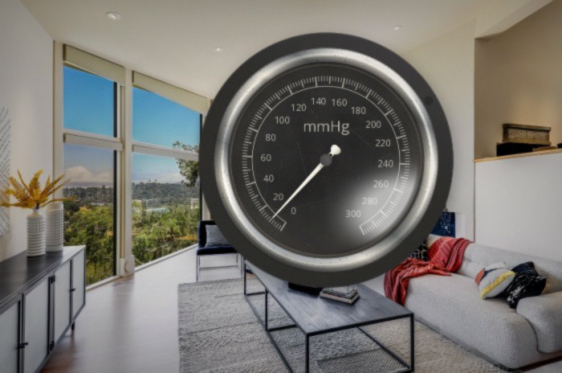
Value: 10 mmHg
